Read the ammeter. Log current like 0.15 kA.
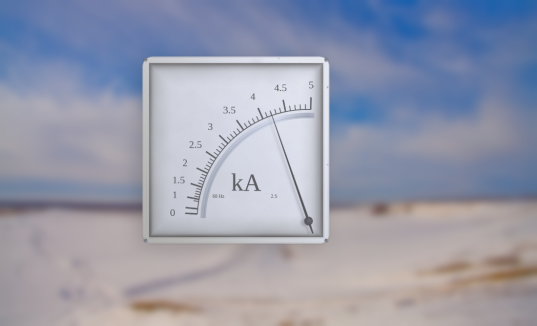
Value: 4.2 kA
